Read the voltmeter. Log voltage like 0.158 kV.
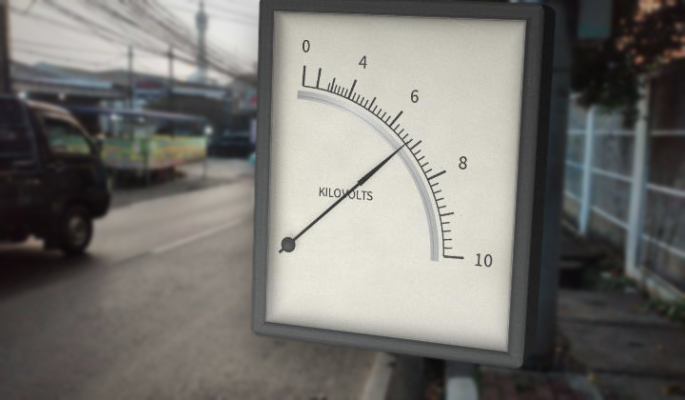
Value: 6.8 kV
